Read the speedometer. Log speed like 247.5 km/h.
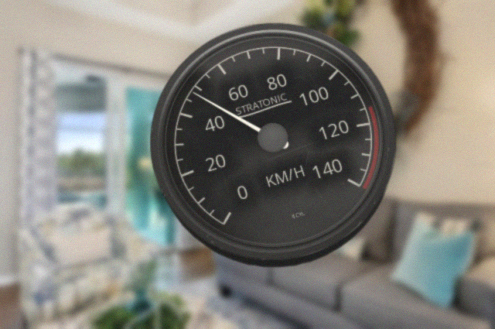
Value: 47.5 km/h
